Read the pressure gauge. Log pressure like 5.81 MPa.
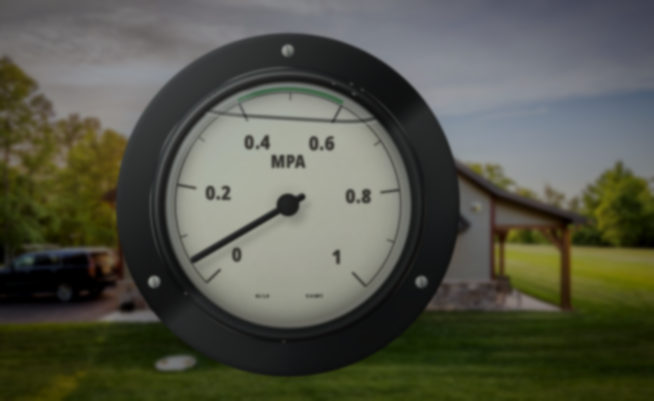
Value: 0.05 MPa
